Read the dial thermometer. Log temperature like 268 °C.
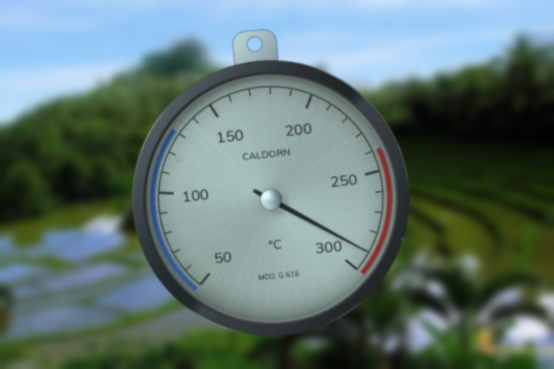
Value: 290 °C
